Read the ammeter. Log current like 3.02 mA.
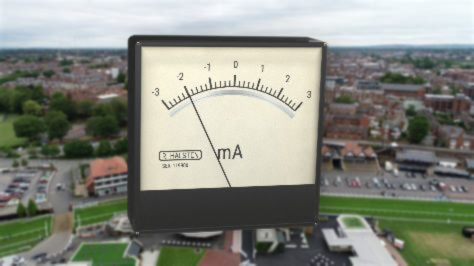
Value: -2 mA
